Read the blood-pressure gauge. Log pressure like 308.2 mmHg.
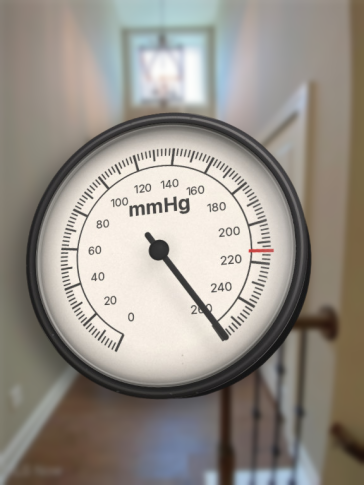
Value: 258 mmHg
